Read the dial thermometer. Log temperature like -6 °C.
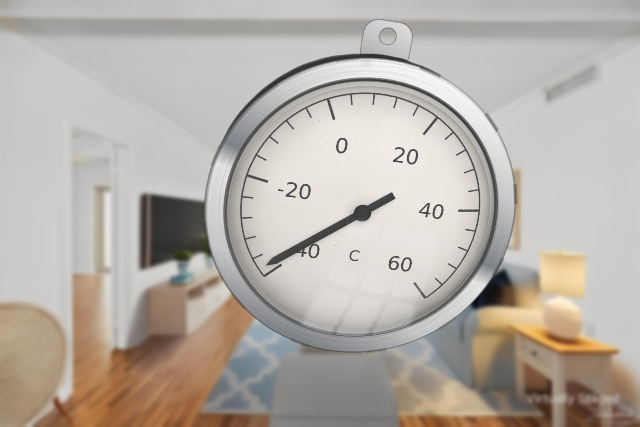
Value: -38 °C
